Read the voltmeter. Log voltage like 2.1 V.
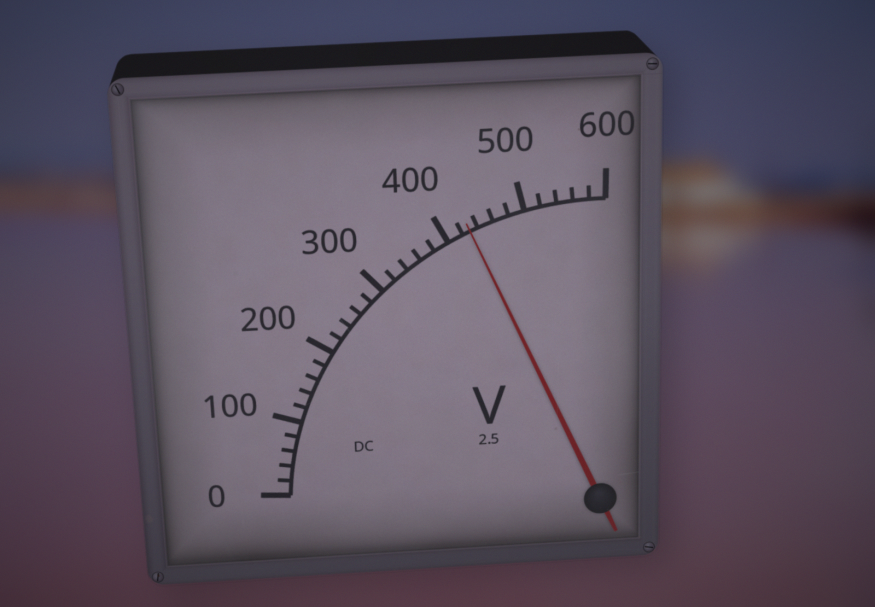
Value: 430 V
